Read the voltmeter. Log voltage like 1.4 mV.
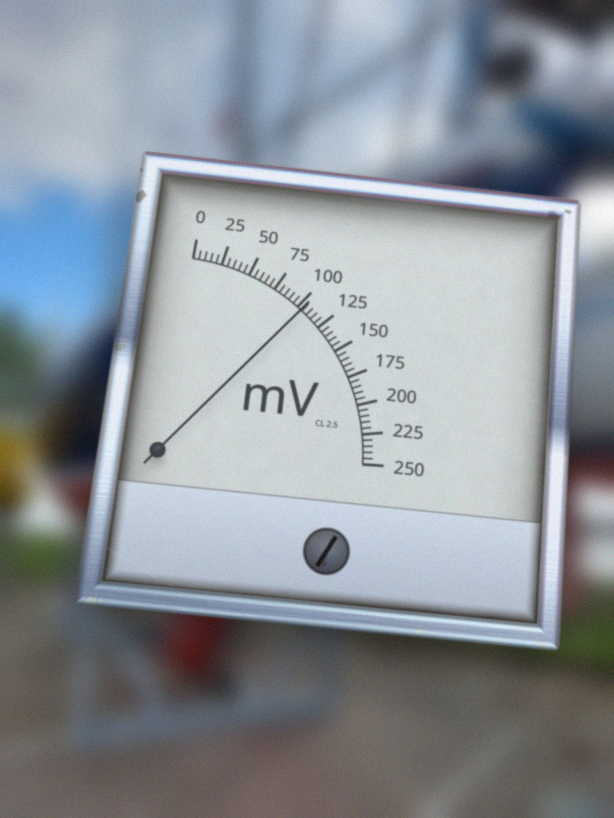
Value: 105 mV
